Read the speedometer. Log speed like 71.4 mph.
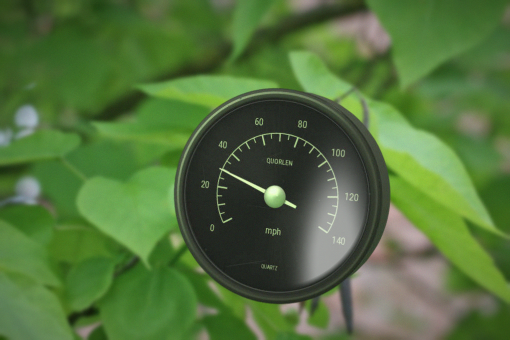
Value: 30 mph
